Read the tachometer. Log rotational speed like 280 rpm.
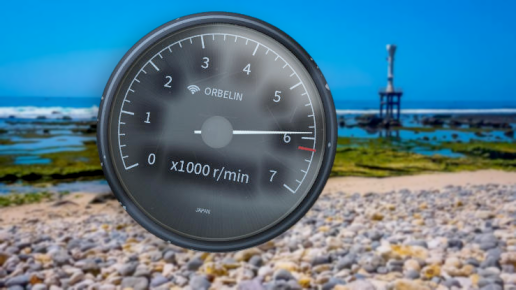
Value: 5900 rpm
